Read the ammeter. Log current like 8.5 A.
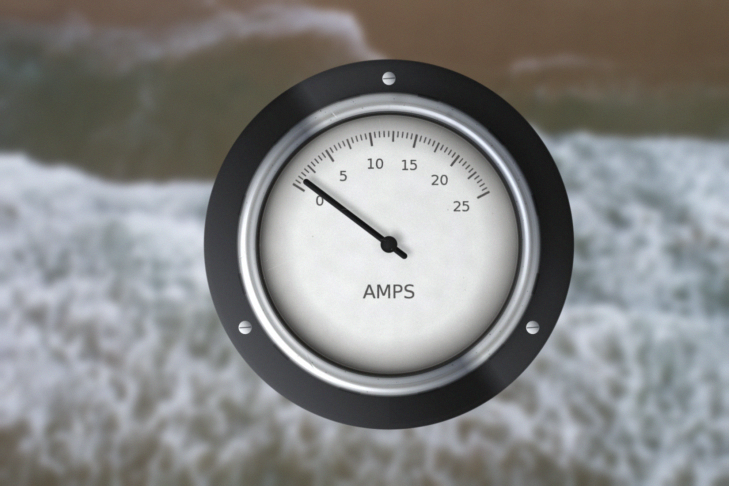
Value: 1 A
